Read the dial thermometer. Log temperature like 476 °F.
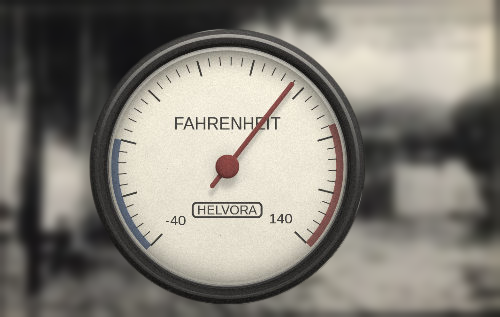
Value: 76 °F
